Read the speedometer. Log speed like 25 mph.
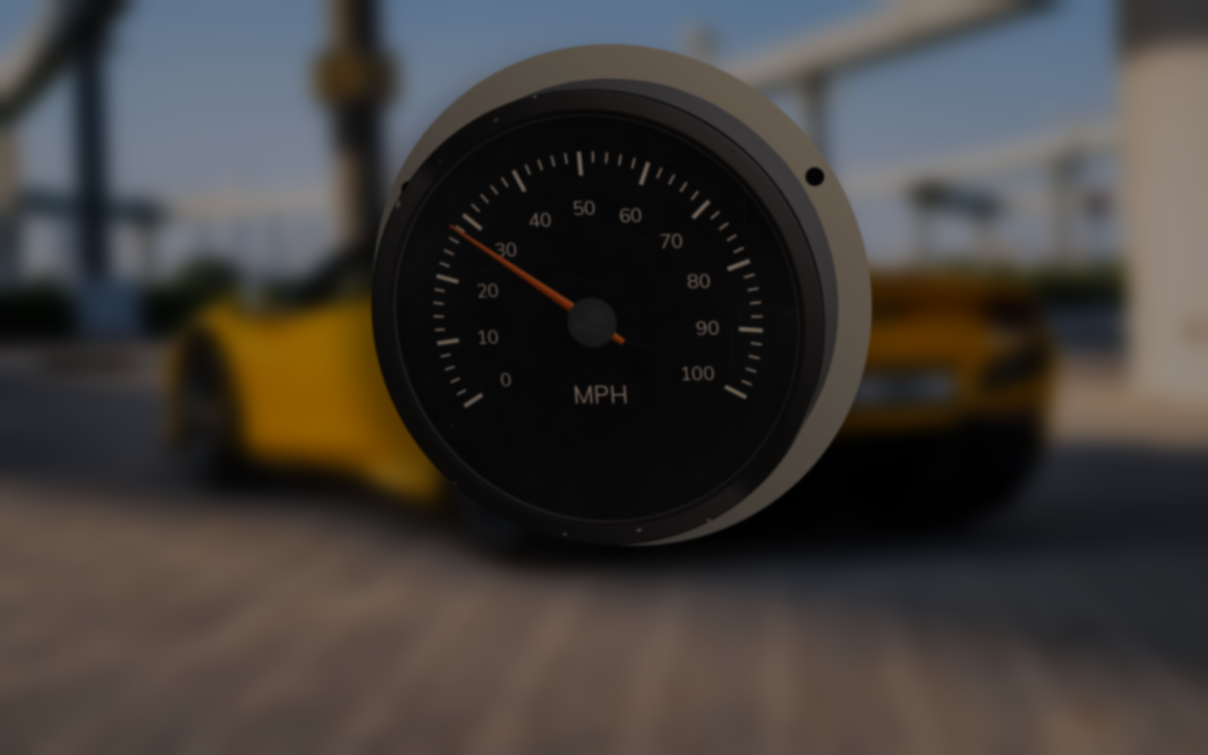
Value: 28 mph
